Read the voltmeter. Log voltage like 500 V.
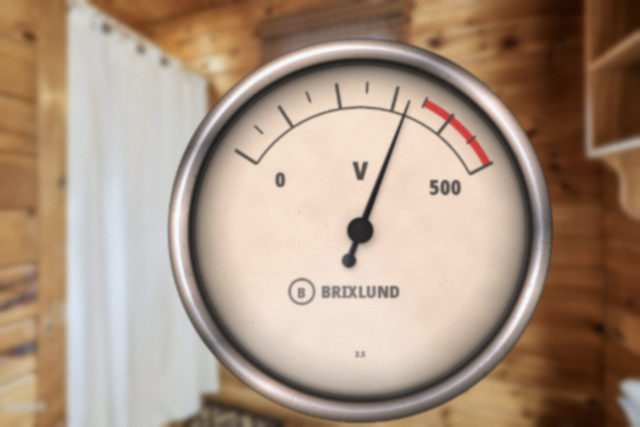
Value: 325 V
